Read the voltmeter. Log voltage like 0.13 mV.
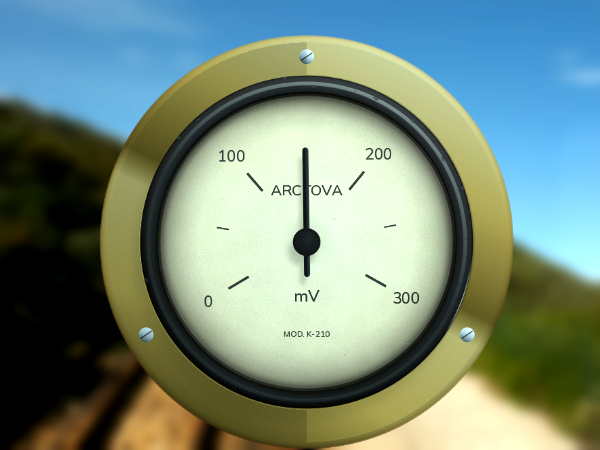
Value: 150 mV
